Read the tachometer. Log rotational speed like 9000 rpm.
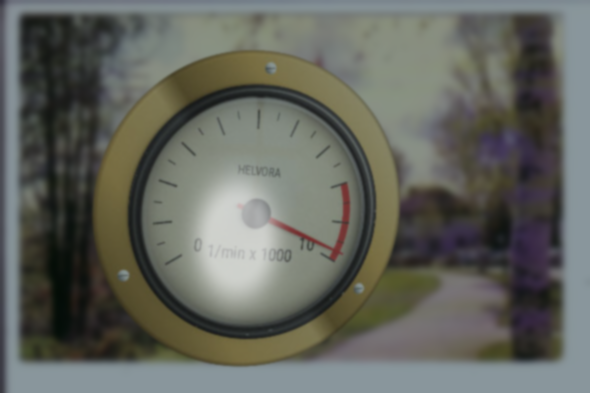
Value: 9750 rpm
